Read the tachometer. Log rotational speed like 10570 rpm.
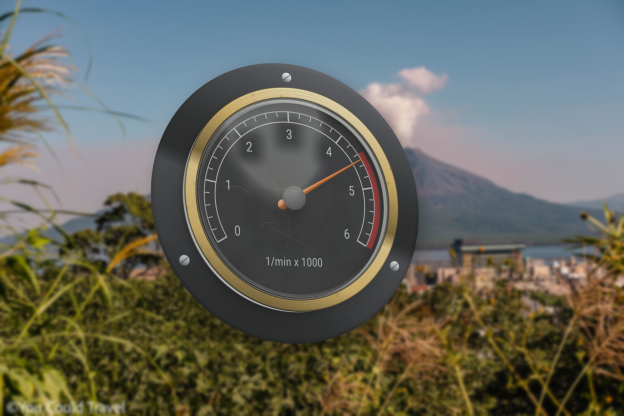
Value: 4500 rpm
